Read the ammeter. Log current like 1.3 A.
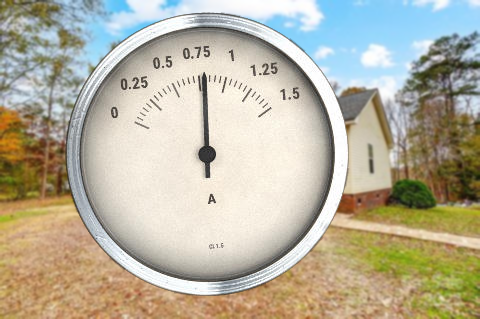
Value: 0.8 A
